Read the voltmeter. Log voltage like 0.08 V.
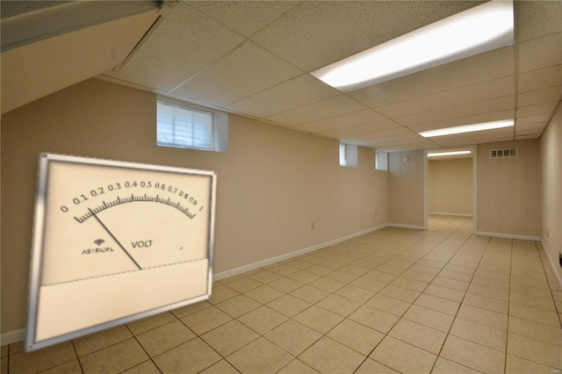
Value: 0.1 V
